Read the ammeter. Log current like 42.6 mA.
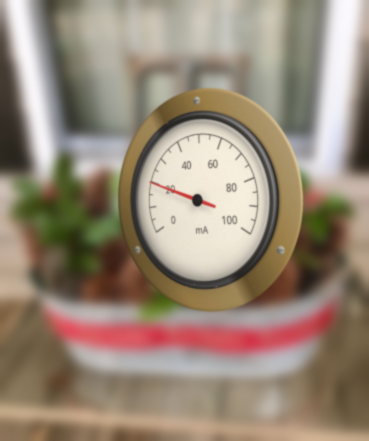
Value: 20 mA
